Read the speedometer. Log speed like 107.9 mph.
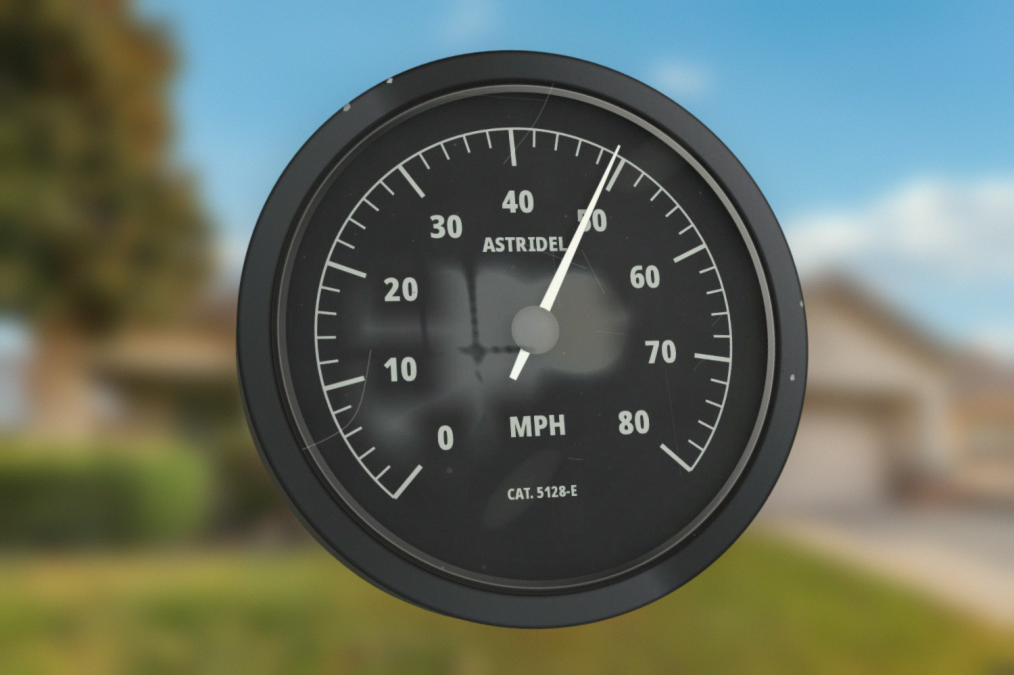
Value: 49 mph
